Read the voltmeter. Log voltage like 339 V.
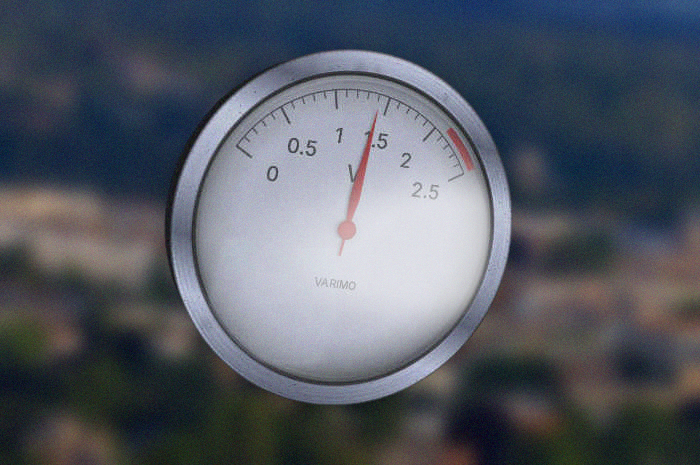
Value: 1.4 V
